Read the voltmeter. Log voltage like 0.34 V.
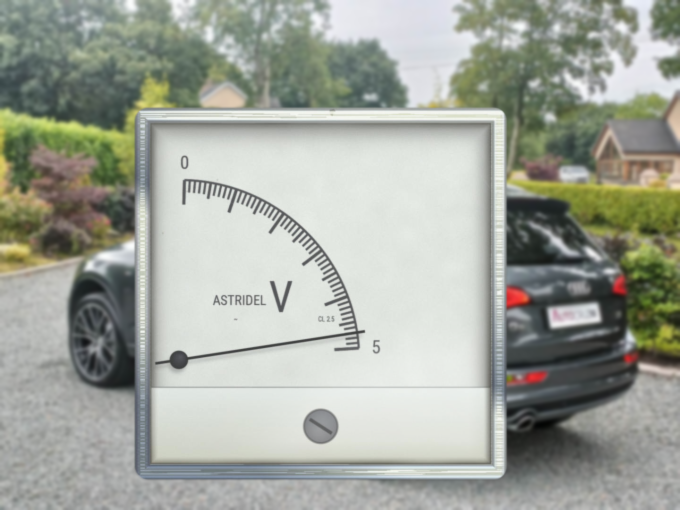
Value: 4.7 V
